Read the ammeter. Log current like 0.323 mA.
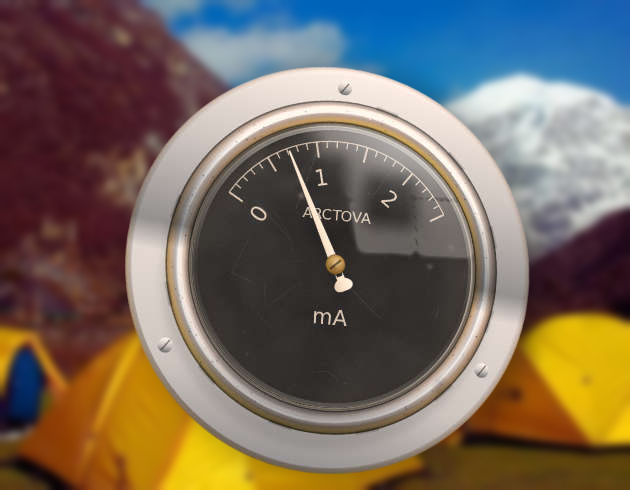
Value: 0.7 mA
